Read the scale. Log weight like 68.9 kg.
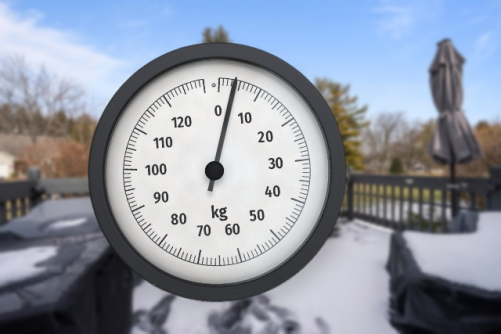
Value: 4 kg
